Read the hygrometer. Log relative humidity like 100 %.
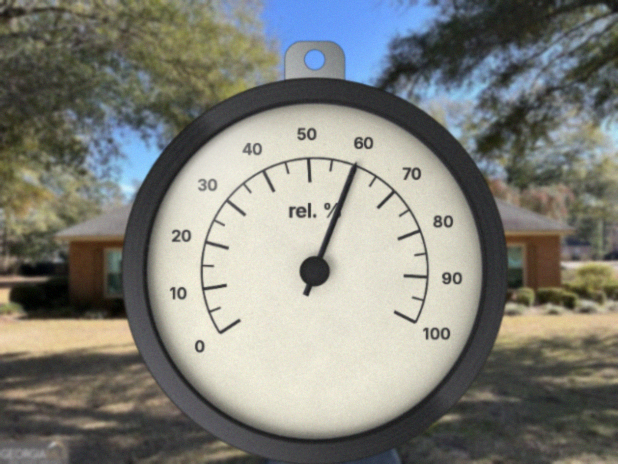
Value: 60 %
